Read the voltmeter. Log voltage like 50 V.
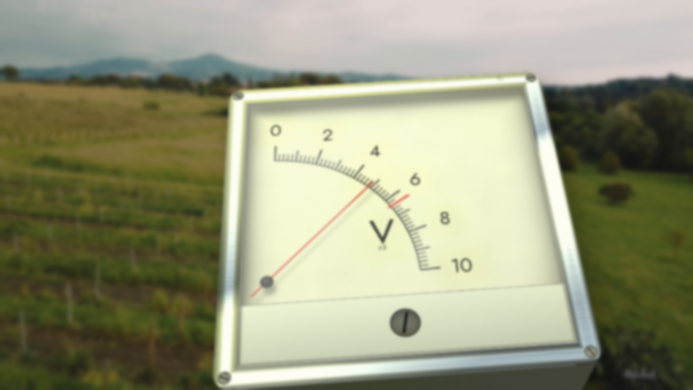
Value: 5 V
